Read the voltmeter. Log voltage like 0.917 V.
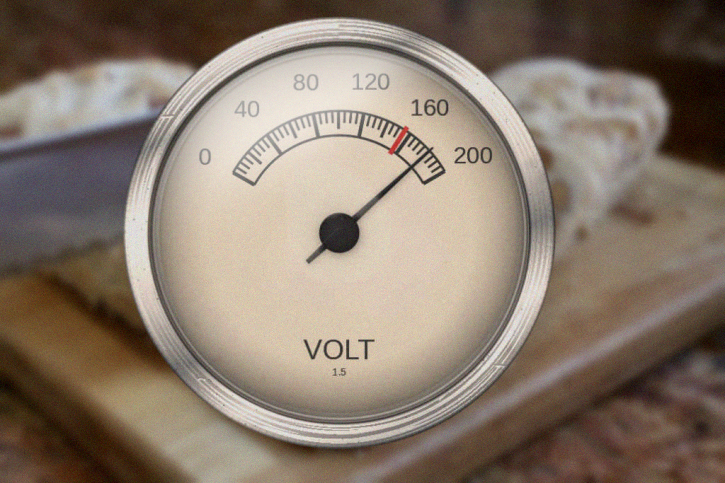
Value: 180 V
